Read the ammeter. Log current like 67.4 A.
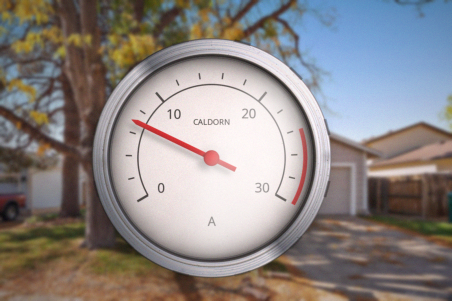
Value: 7 A
